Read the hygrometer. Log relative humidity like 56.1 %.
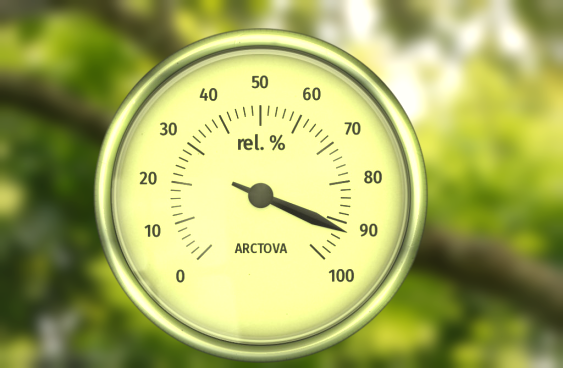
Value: 92 %
